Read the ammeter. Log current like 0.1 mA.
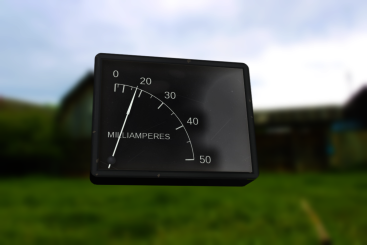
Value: 17.5 mA
